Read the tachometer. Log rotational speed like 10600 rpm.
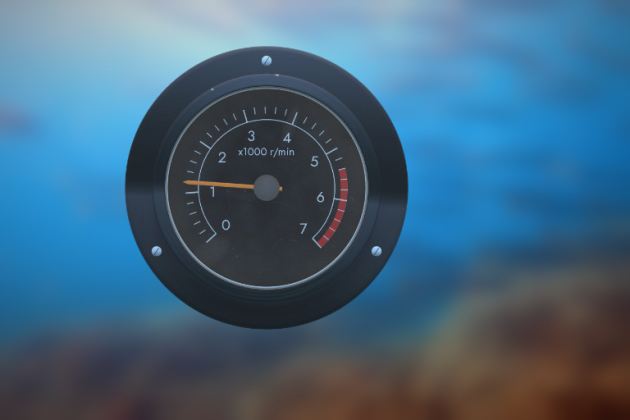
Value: 1200 rpm
